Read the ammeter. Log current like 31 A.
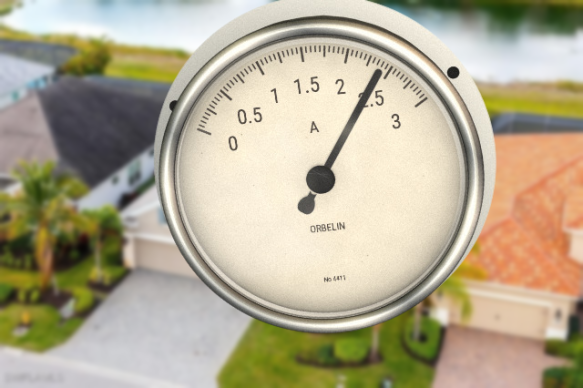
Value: 2.4 A
